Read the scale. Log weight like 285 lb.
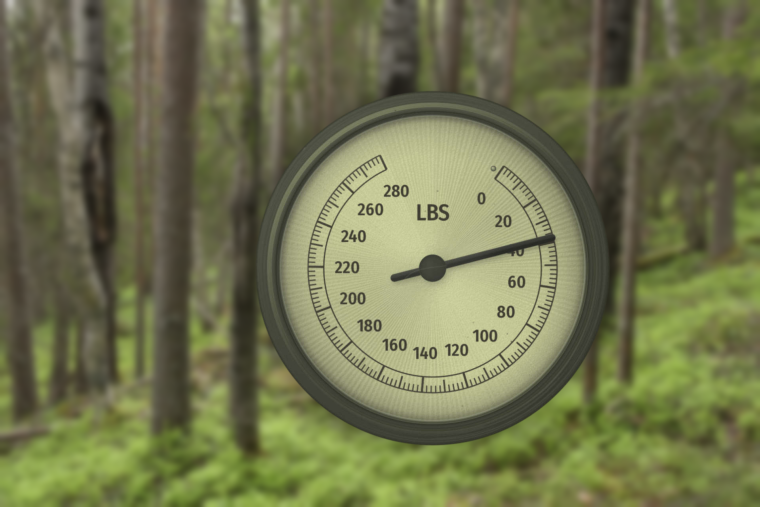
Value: 38 lb
